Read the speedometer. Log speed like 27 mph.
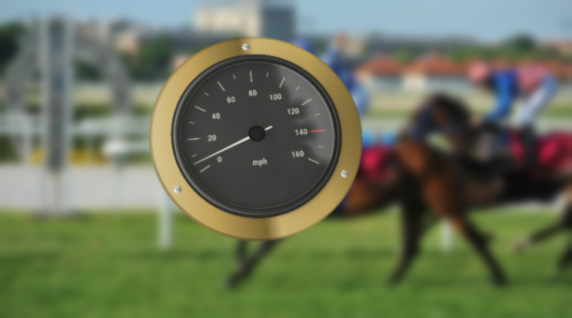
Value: 5 mph
